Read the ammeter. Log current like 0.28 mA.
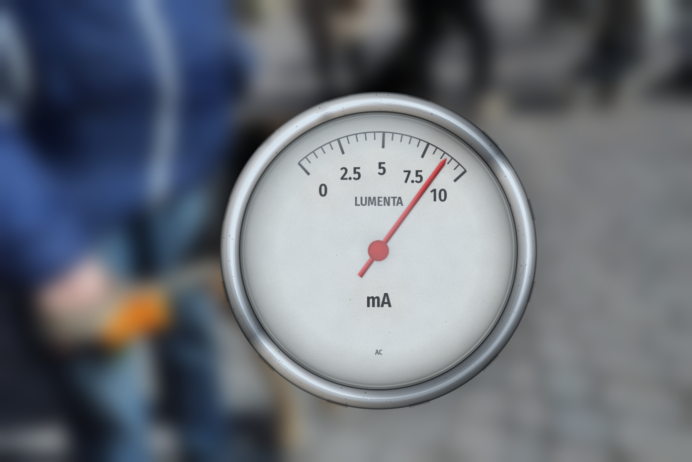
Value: 8.75 mA
